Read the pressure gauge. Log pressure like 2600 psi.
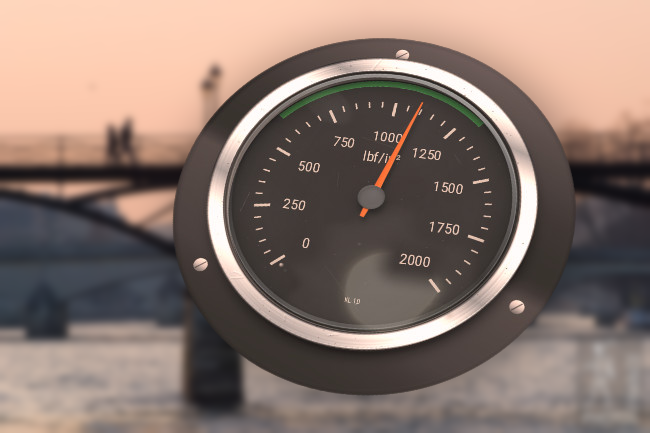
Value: 1100 psi
